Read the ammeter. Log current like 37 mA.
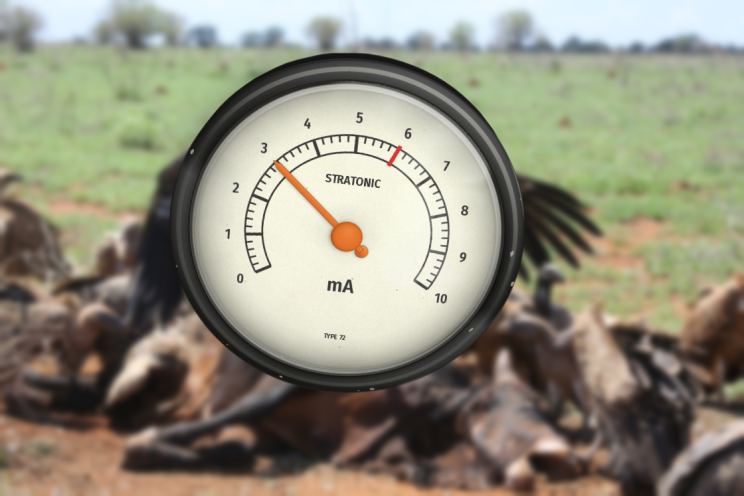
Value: 3 mA
